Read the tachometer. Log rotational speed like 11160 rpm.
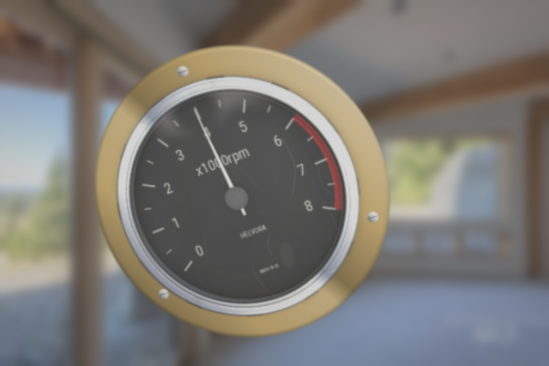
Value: 4000 rpm
